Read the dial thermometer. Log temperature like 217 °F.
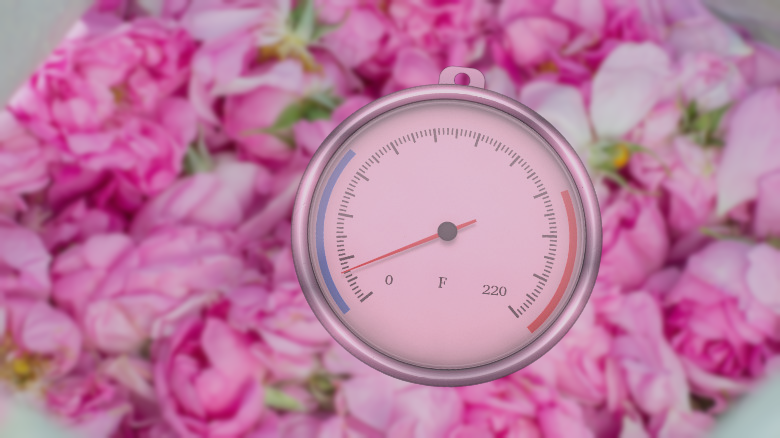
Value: 14 °F
